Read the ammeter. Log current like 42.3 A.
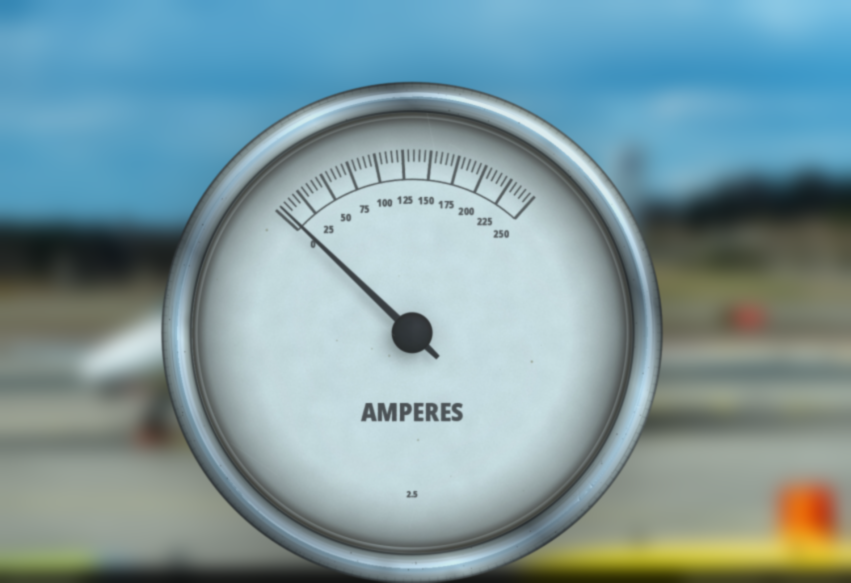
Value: 5 A
